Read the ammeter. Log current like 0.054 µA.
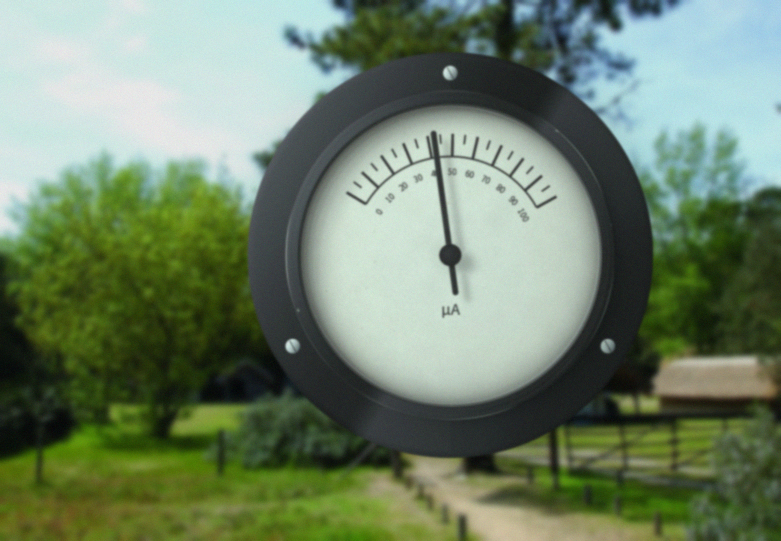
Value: 42.5 µA
